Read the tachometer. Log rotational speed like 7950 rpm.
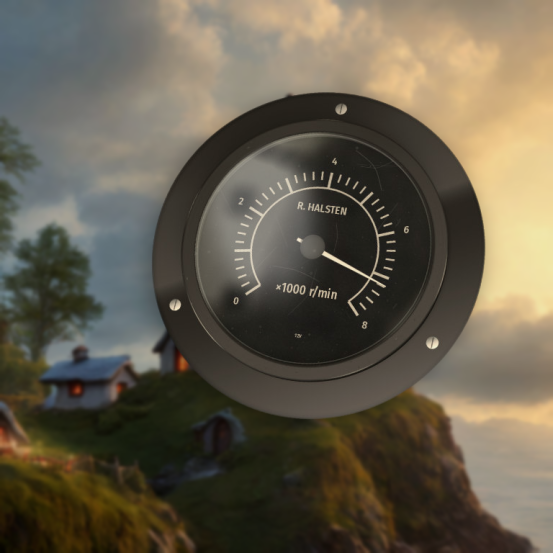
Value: 7200 rpm
